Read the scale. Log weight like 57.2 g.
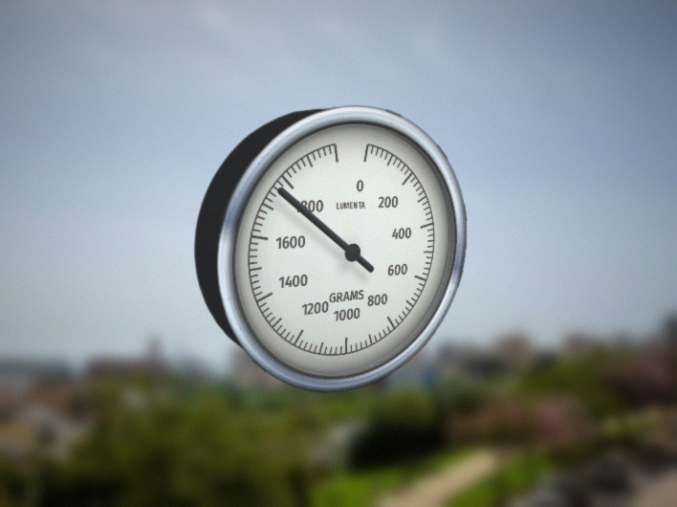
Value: 1760 g
